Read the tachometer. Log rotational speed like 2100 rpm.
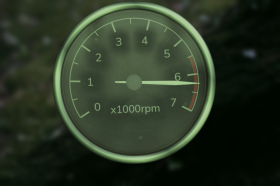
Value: 6250 rpm
